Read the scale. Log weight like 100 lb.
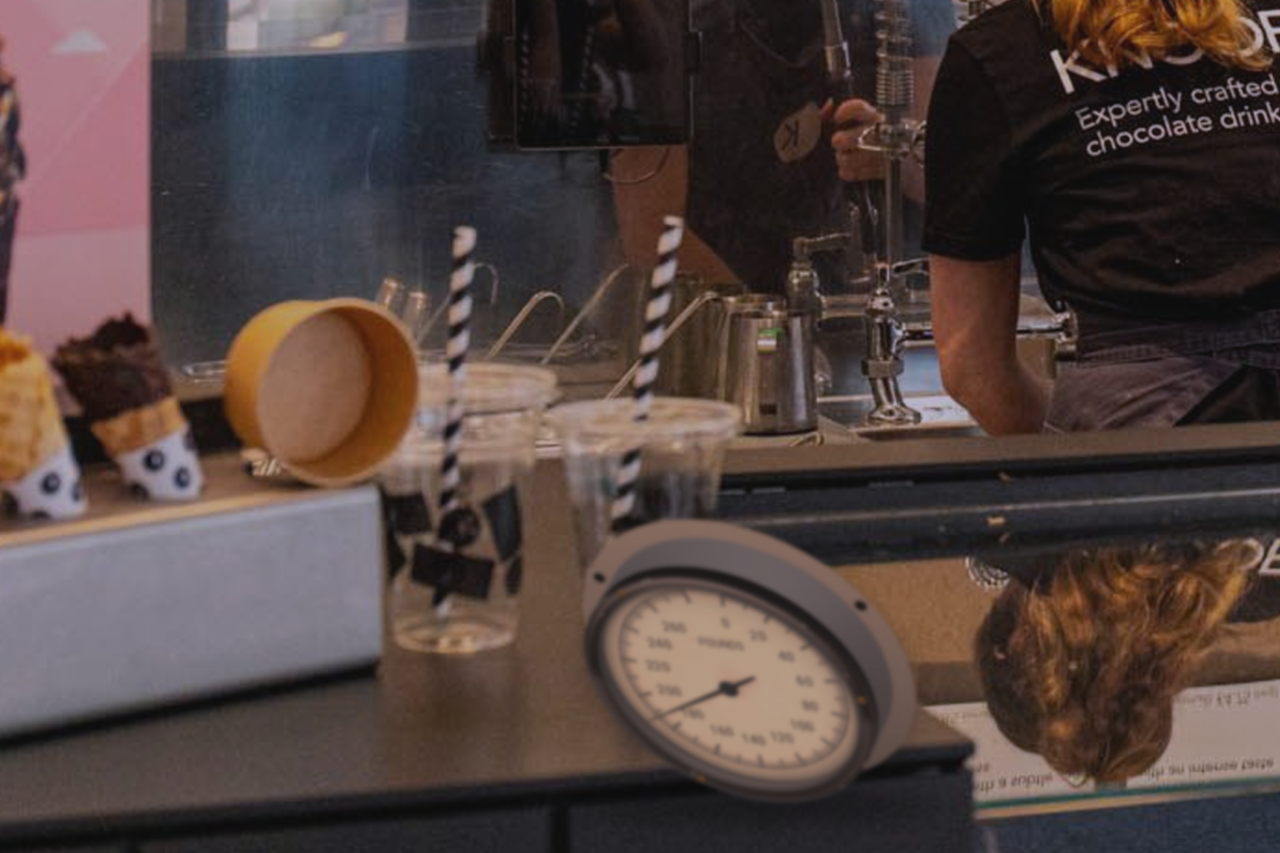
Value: 190 lb
